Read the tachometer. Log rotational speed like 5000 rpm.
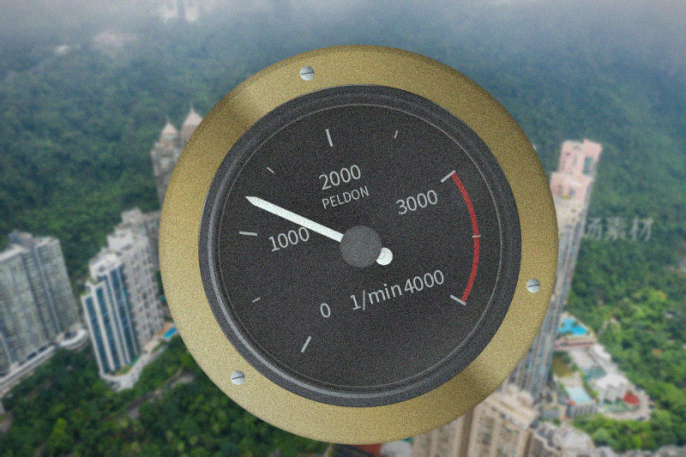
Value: 1250 rpm
